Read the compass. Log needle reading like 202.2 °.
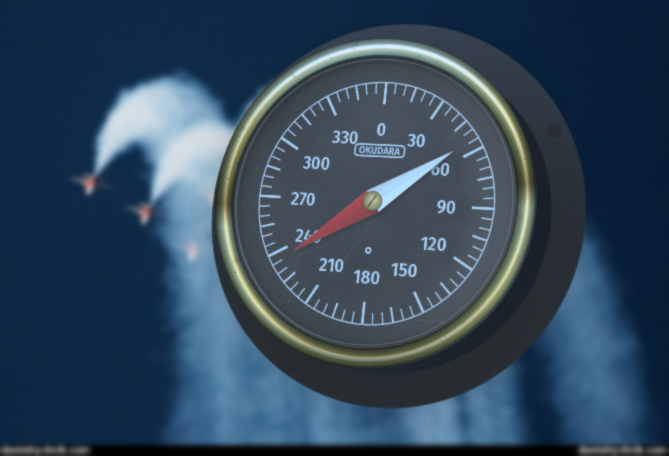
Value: 235 °
